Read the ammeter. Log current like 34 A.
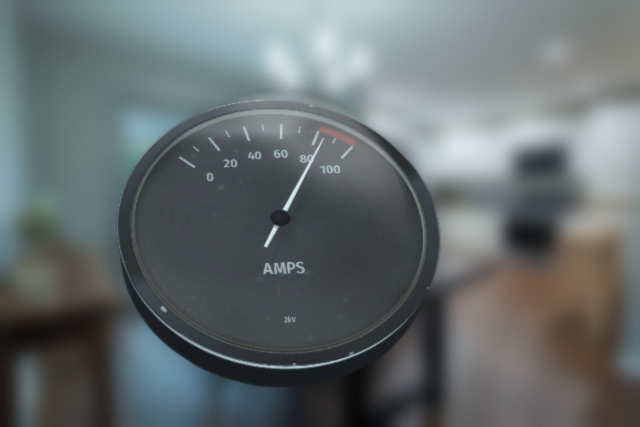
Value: 85 A
